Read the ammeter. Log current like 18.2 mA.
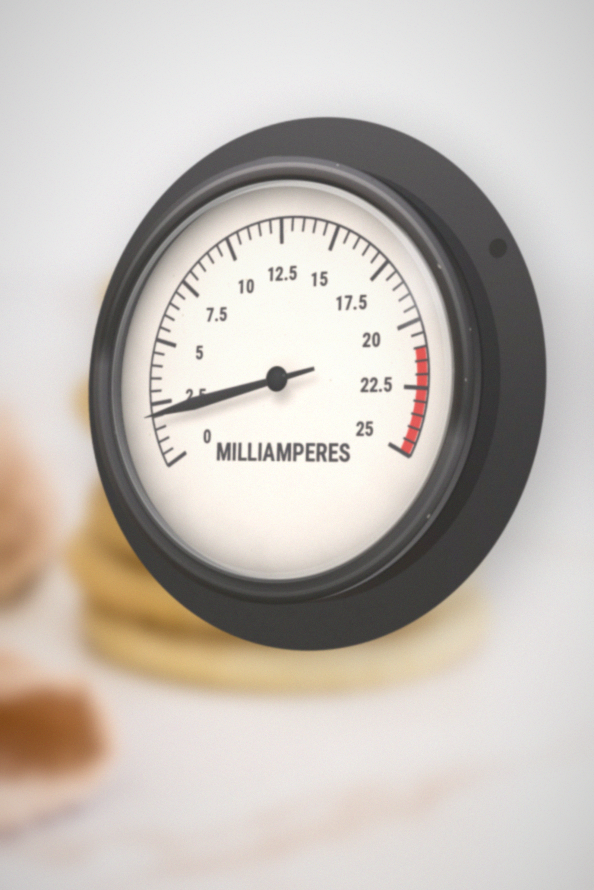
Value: 2 mA
